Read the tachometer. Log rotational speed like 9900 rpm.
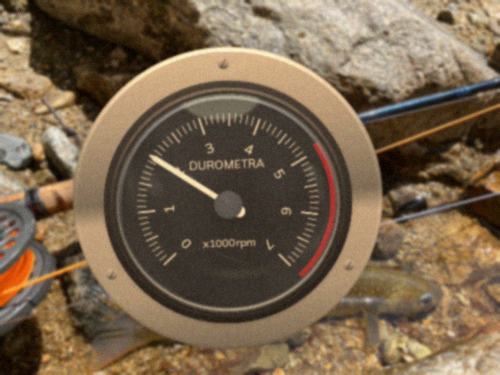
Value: 2000 rpm
